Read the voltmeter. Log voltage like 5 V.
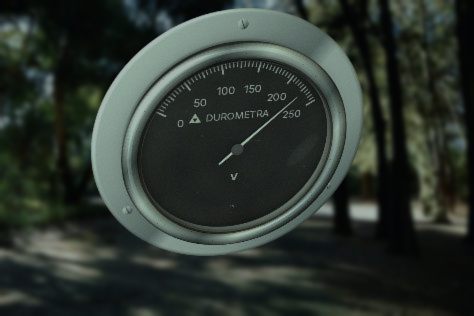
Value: 225 V
